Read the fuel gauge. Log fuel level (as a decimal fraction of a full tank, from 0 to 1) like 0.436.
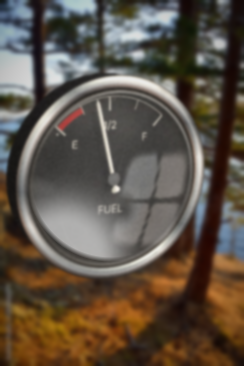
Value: 0.375
